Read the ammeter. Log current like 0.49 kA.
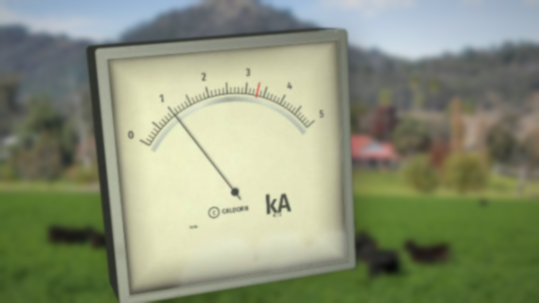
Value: 1 kA
